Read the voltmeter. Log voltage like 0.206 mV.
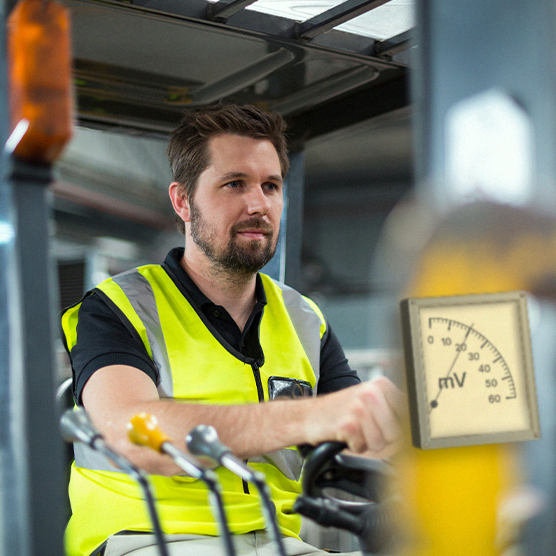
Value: 20 mV
